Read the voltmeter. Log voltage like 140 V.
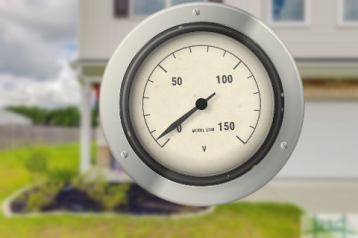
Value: 5 V
